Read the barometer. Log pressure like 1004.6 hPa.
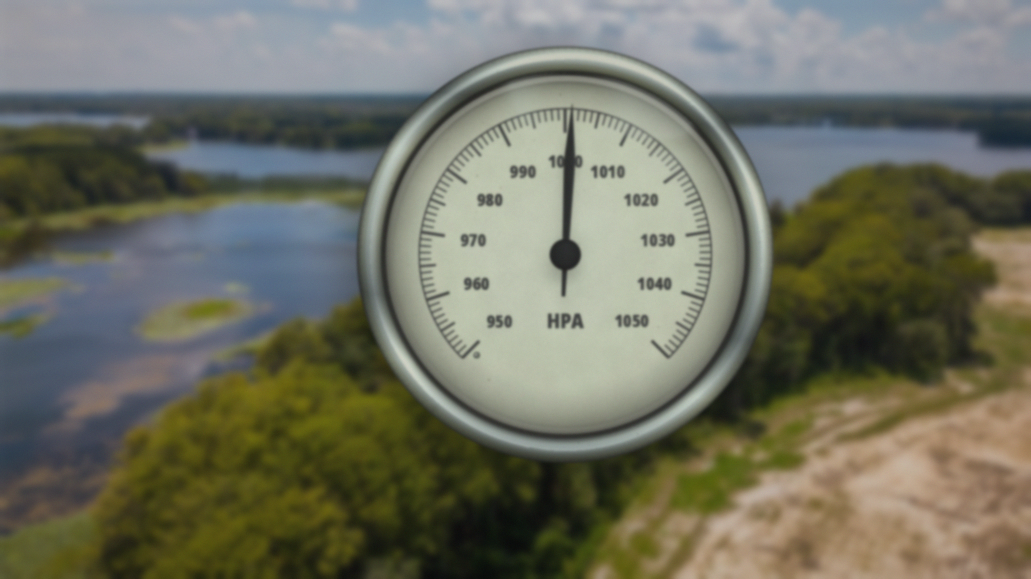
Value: 1001 hPa
